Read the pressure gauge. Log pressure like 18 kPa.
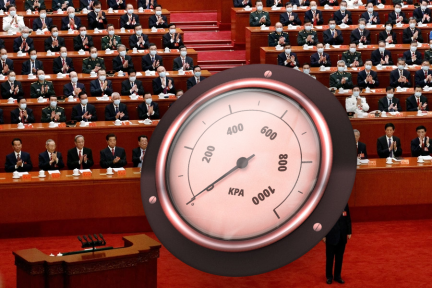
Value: 0 kPa
